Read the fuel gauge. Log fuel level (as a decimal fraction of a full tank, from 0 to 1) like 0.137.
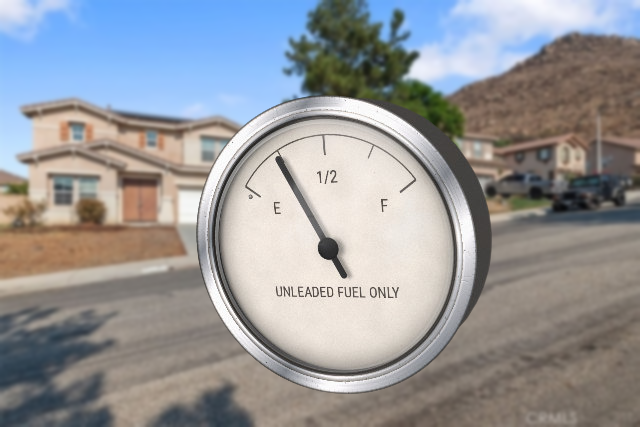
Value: 0.25
